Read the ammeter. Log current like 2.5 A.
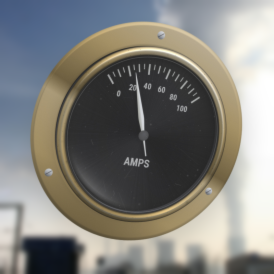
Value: 25 A
